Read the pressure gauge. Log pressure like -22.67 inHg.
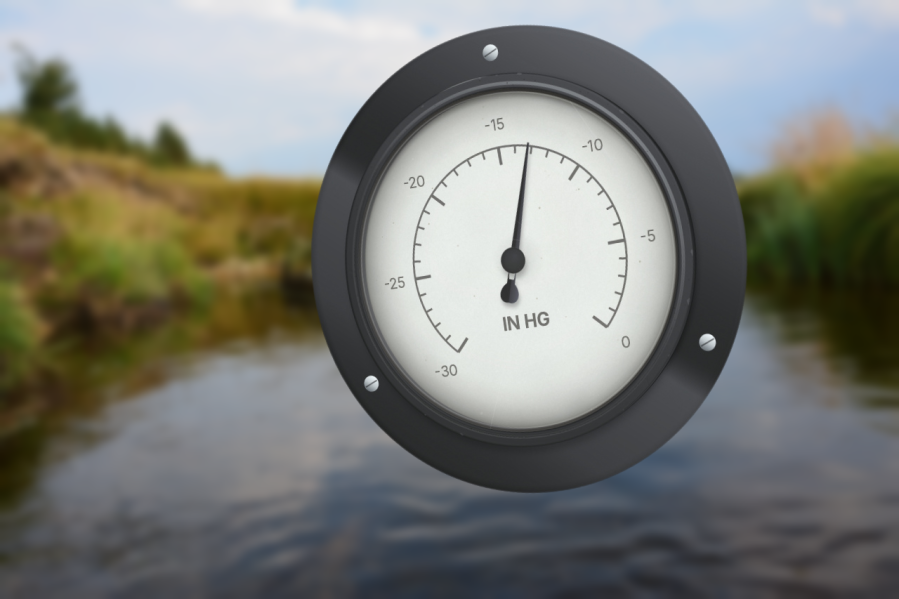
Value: -13 inHg
